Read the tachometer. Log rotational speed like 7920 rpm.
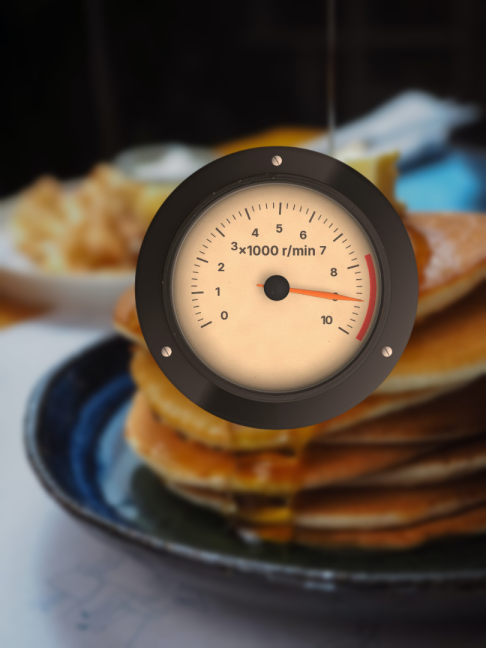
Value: 9000 rpm
